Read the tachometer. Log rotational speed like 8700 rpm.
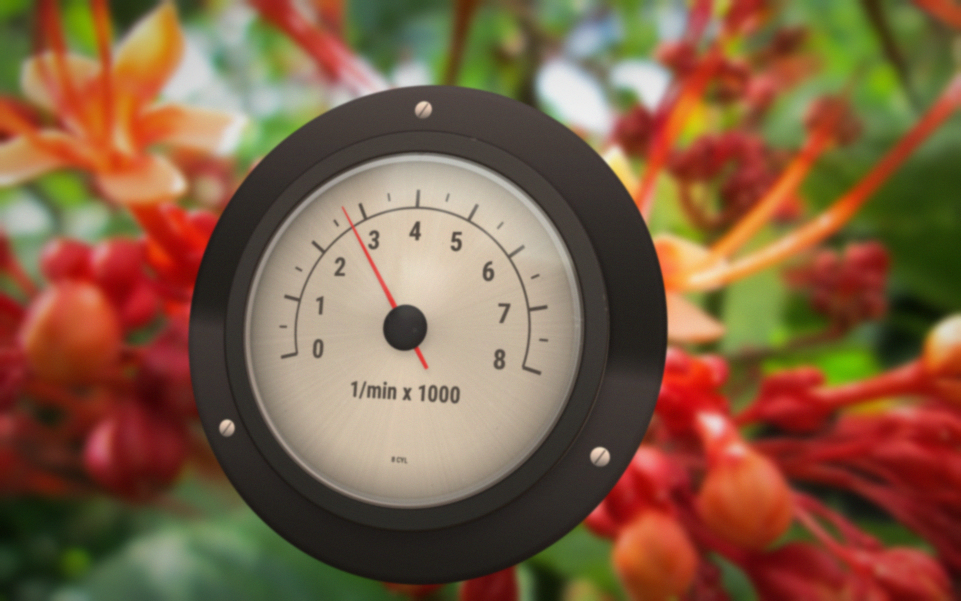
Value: 2750 rpm
